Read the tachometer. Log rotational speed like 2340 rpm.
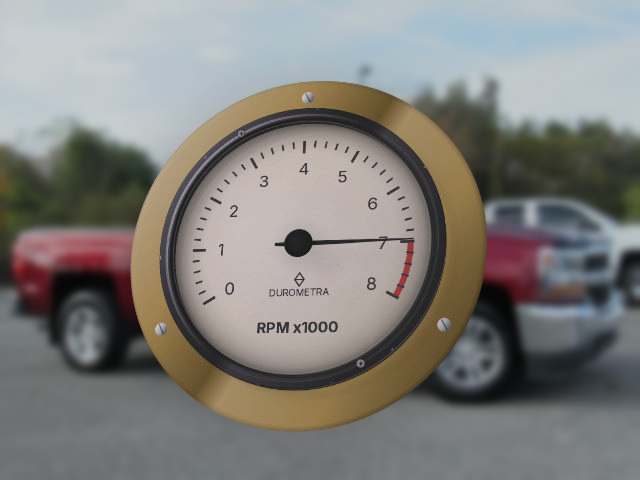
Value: 7000 rpm
